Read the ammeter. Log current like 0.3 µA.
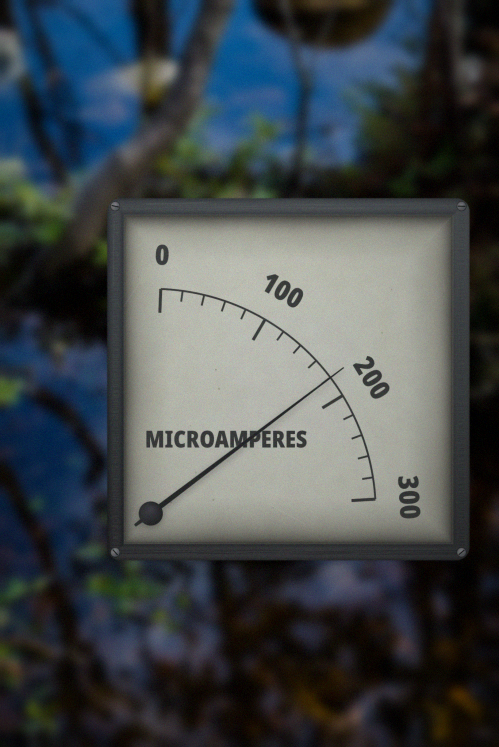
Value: 180 µA
